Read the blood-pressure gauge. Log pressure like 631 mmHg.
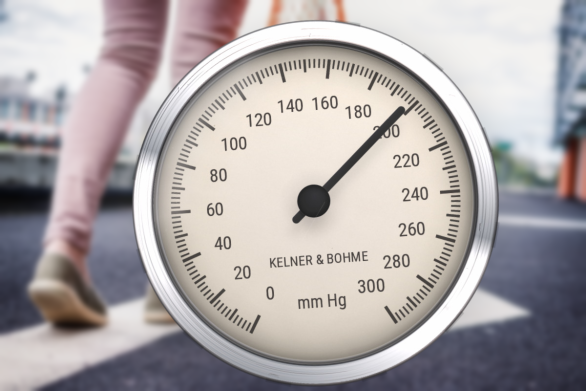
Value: 198 mmHg
